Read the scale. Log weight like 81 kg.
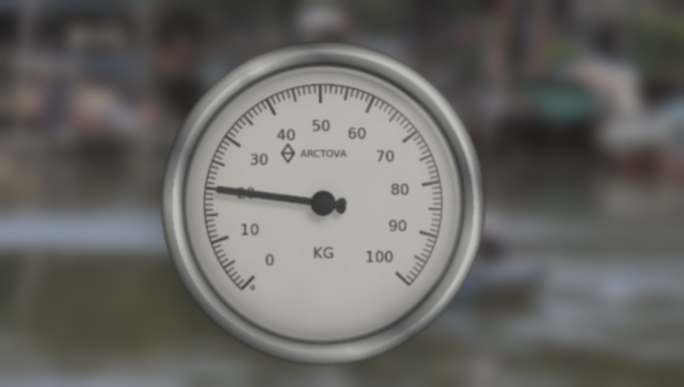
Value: 20 kg
